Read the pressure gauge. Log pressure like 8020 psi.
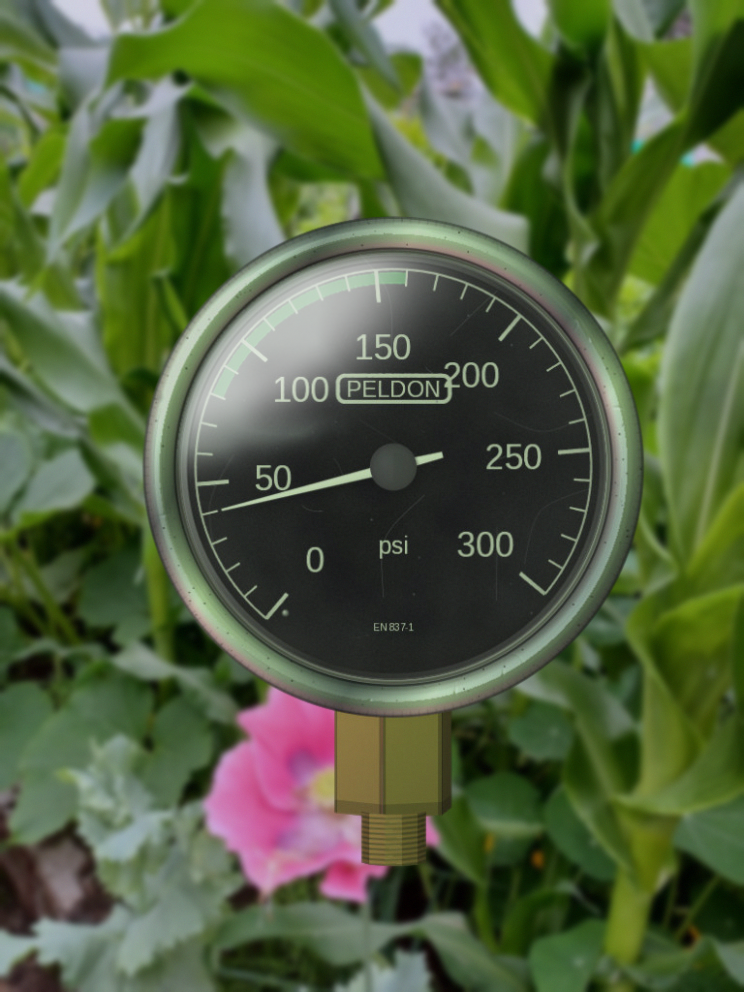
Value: 40 psi
